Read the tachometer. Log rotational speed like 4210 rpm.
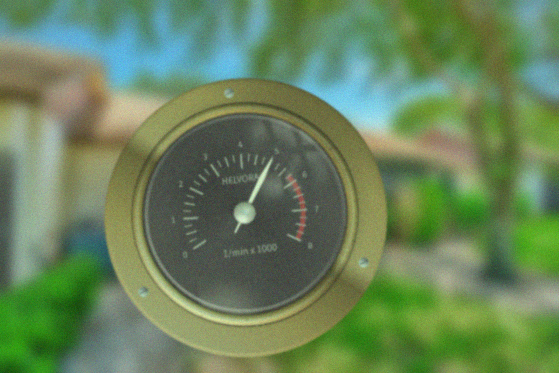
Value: 5000 rpm
